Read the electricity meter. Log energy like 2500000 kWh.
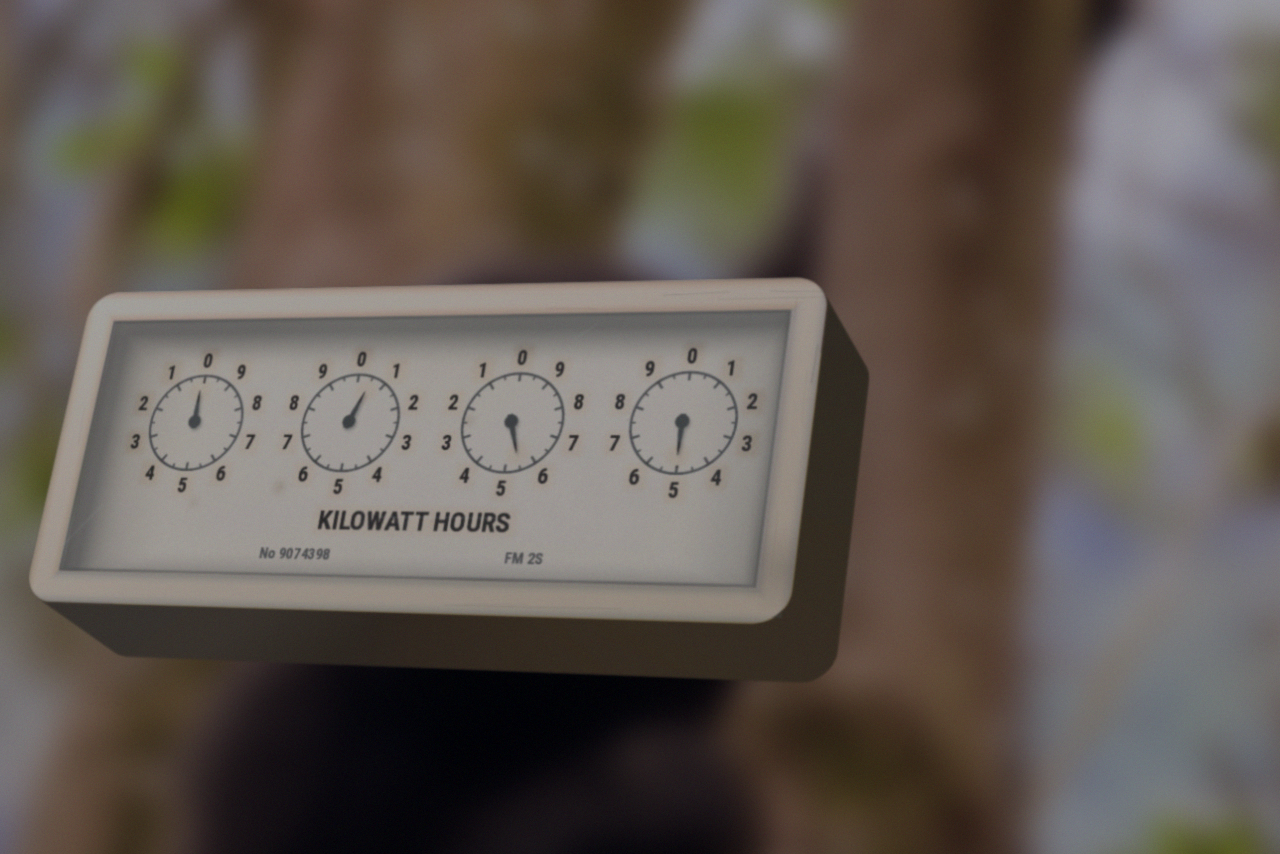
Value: 55 kWh
